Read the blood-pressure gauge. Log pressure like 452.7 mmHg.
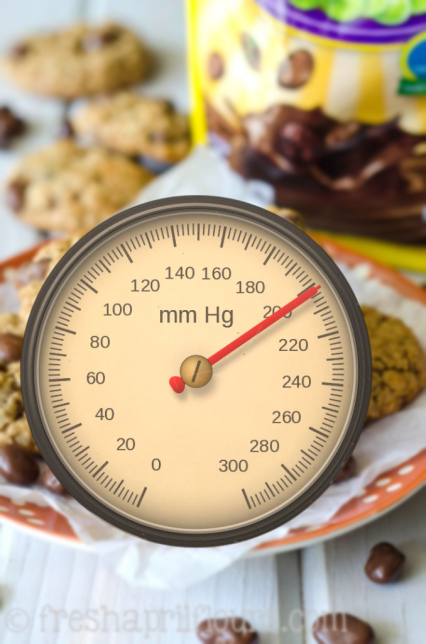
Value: 202 mmHg
